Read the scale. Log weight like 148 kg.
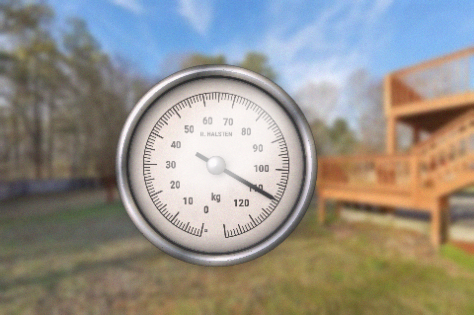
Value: 110 kg
